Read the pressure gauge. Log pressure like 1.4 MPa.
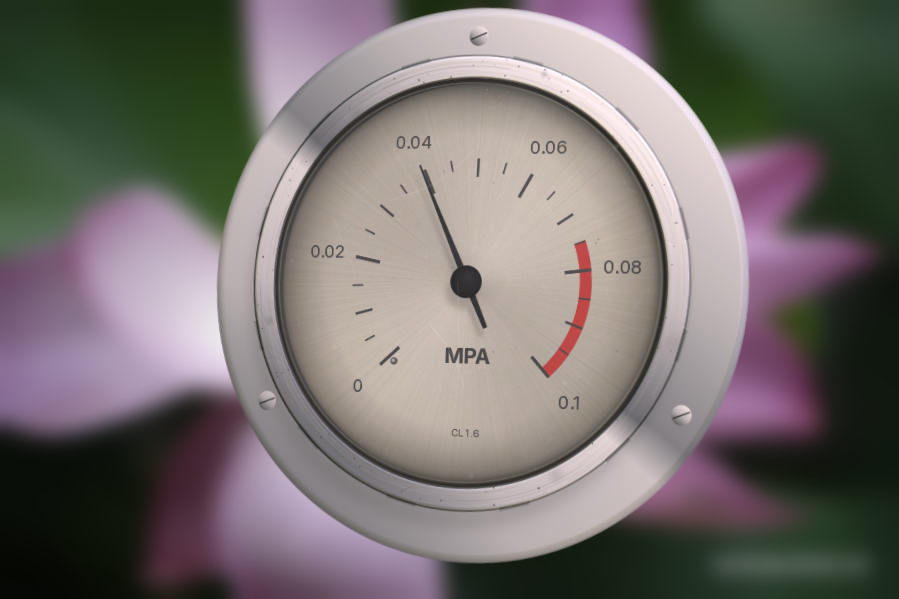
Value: 0.04 MPa
